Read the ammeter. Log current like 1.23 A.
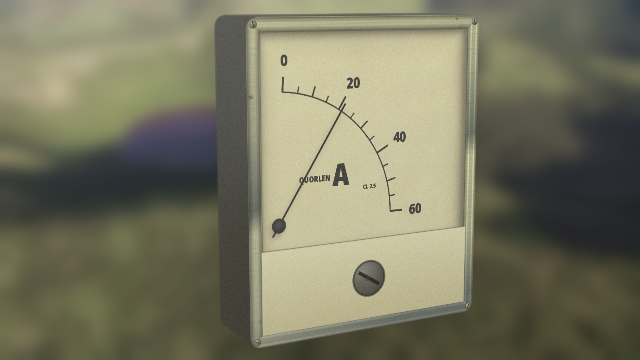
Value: 20 A
